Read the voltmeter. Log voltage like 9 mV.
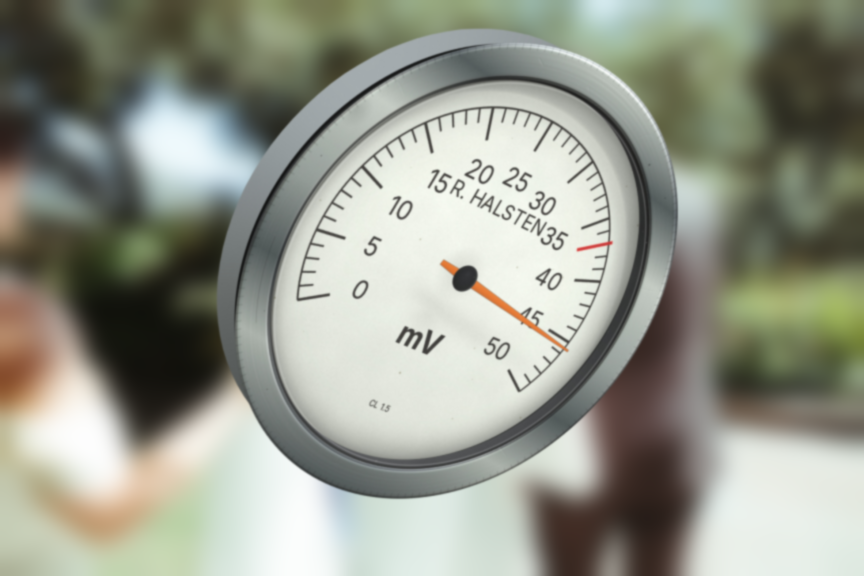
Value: 45.5 mV
